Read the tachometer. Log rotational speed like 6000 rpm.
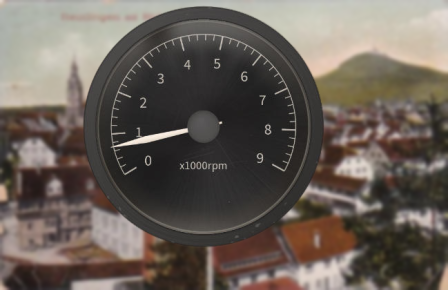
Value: 700 rpm
